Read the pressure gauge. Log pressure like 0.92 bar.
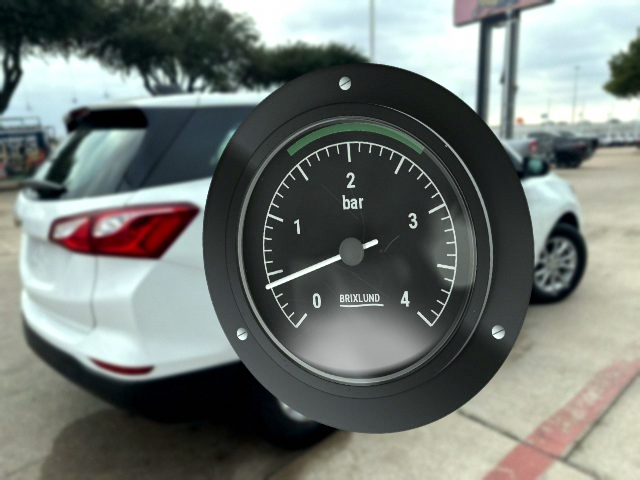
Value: 0.4 bar
